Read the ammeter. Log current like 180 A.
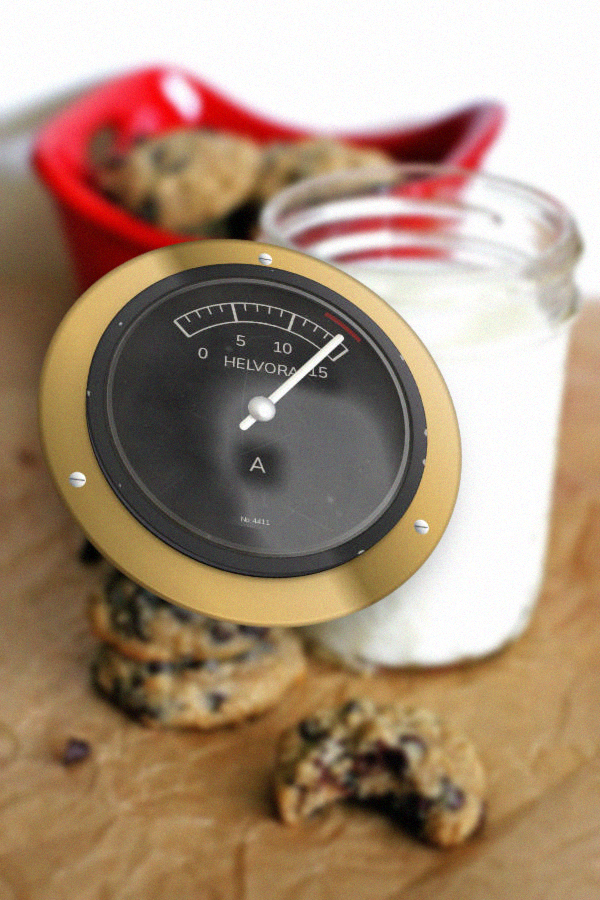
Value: 14 A
